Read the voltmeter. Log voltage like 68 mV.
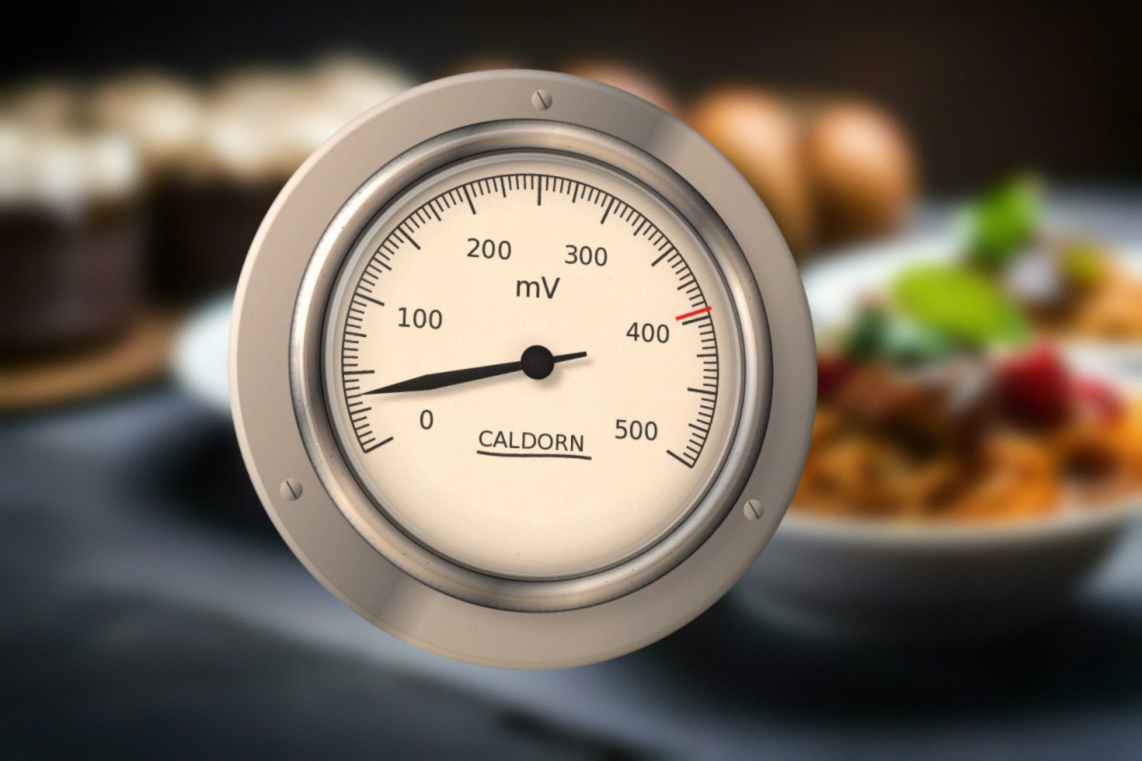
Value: 35 mV
